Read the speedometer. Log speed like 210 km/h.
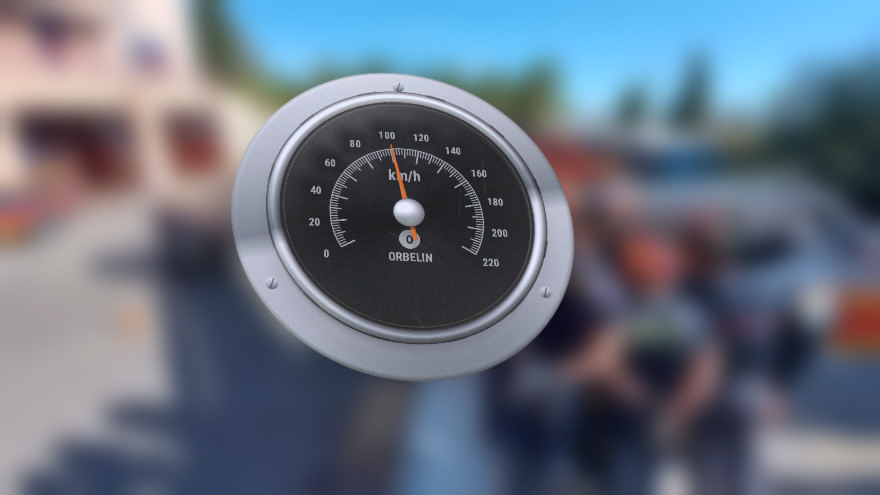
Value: 100 km/h
